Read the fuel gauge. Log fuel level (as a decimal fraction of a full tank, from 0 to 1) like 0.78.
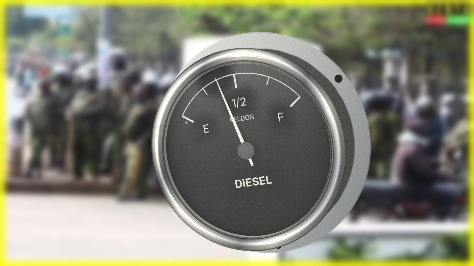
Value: 0.375
